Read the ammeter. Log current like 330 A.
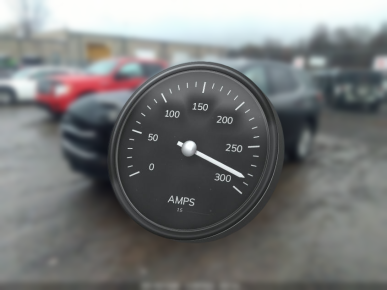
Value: 285 A
